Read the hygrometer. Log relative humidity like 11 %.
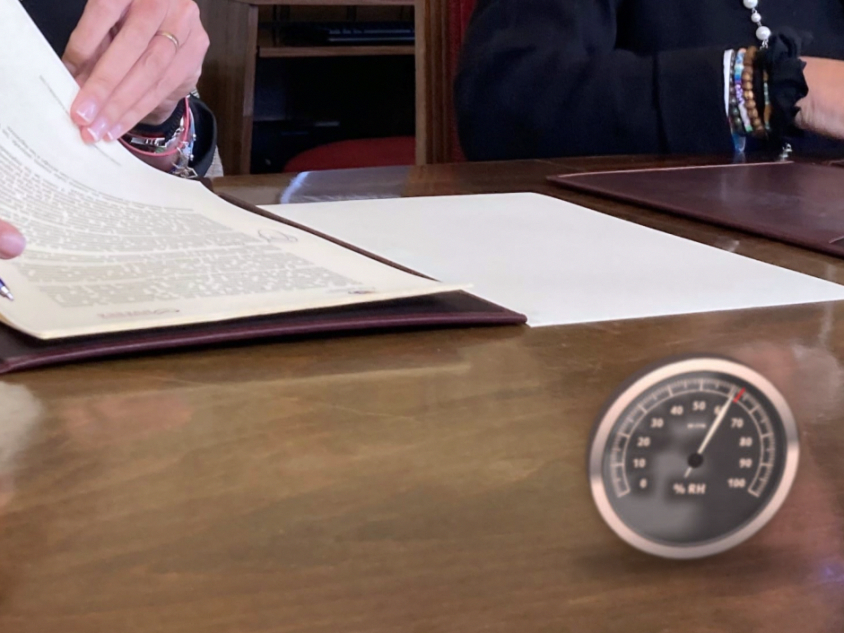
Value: 60 %
